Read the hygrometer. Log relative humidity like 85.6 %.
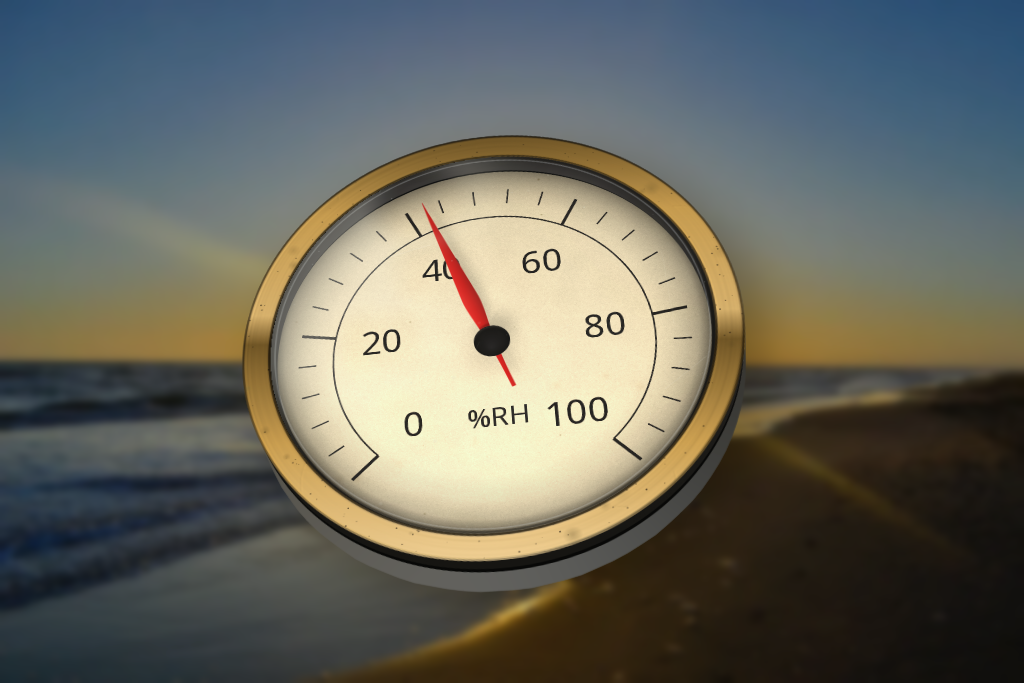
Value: 42 %
